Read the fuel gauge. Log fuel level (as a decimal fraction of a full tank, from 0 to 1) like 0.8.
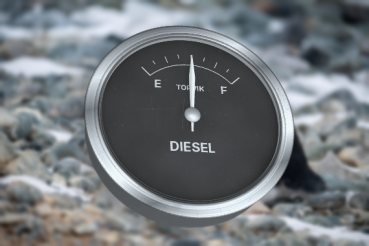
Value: 0.5
